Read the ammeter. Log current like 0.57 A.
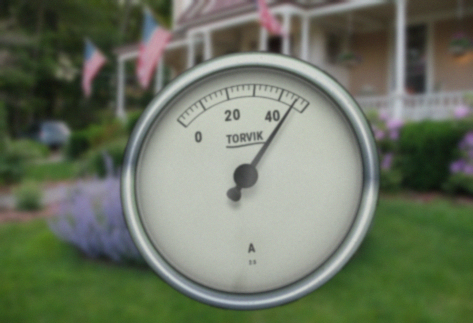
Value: 46 A
